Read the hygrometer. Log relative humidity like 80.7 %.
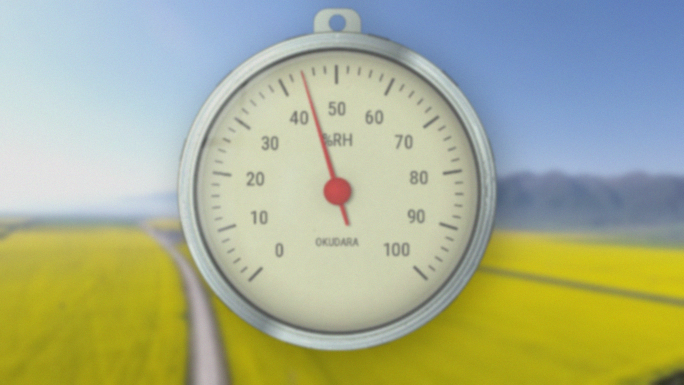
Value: 44 %
